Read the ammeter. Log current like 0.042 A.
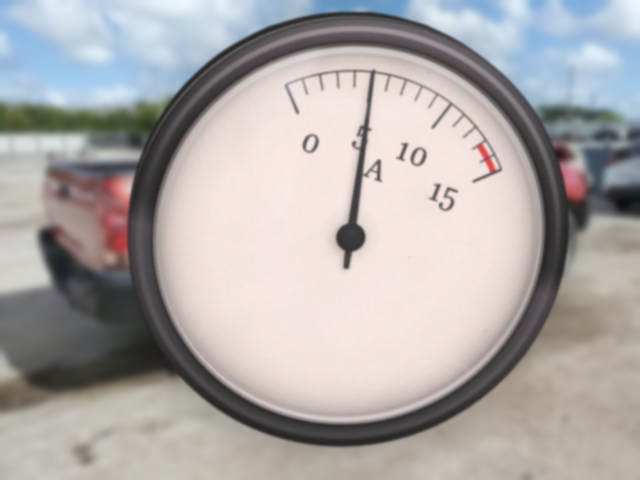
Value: 5 A
